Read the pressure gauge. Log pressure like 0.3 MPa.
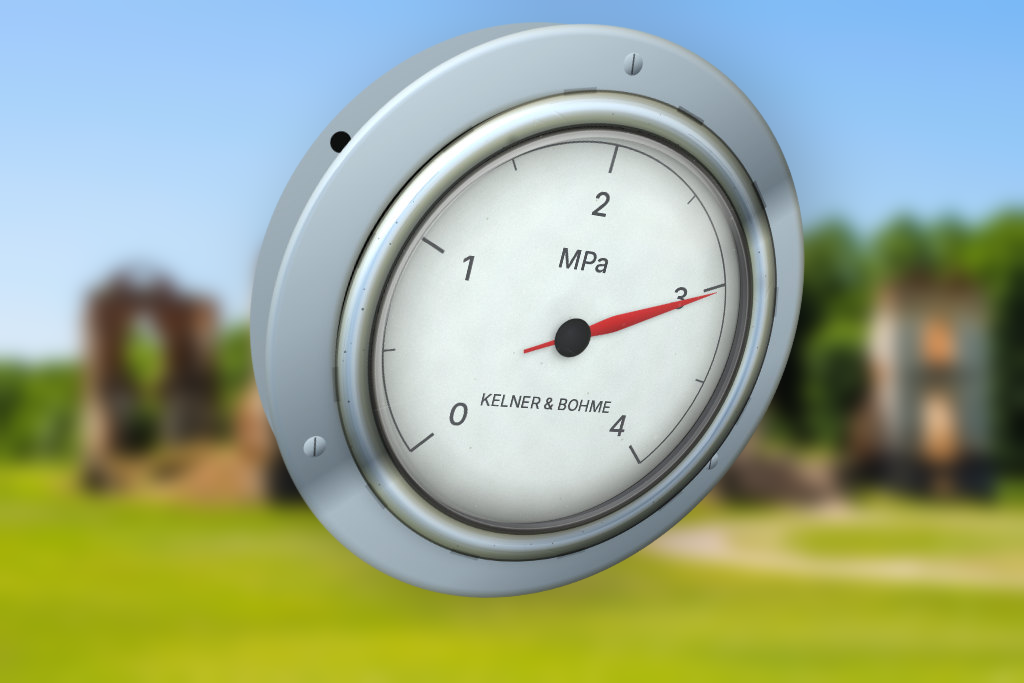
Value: 3 MPa
